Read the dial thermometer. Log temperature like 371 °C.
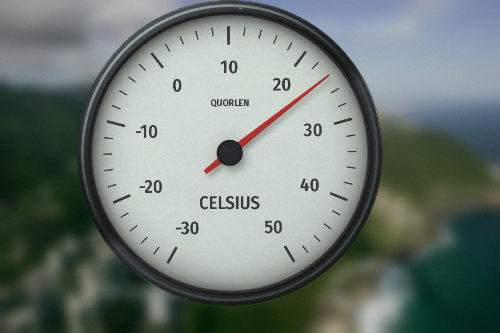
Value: 24 °C
